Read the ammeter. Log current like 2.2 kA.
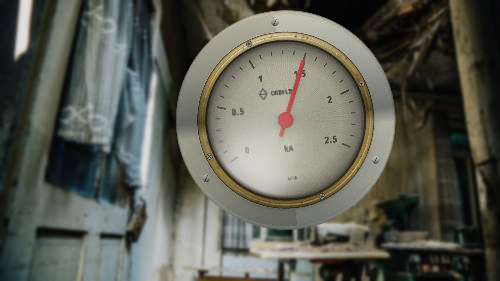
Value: 1.5 kA
